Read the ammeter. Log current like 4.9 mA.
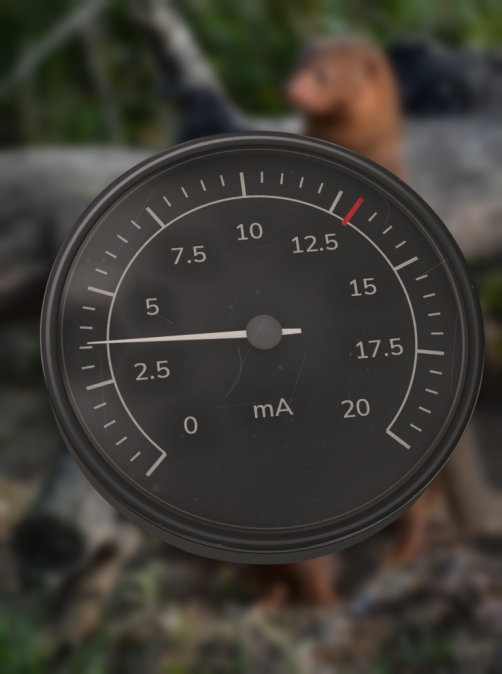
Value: 3.5 mA
